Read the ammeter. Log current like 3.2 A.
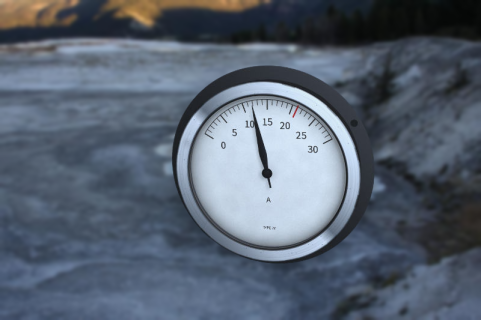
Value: 12 A
